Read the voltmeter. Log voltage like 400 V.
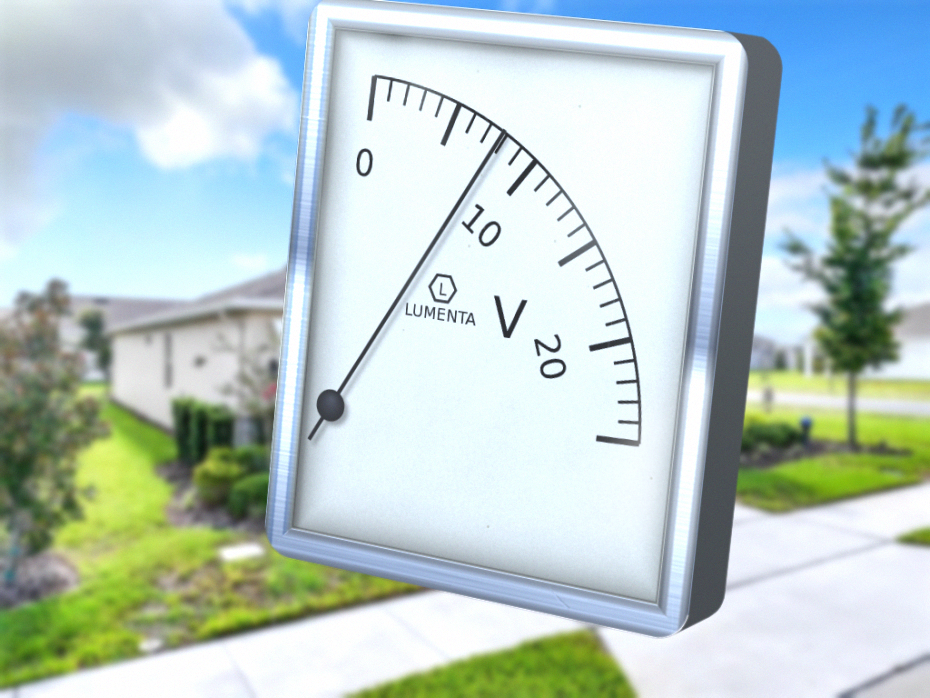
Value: 8 V
